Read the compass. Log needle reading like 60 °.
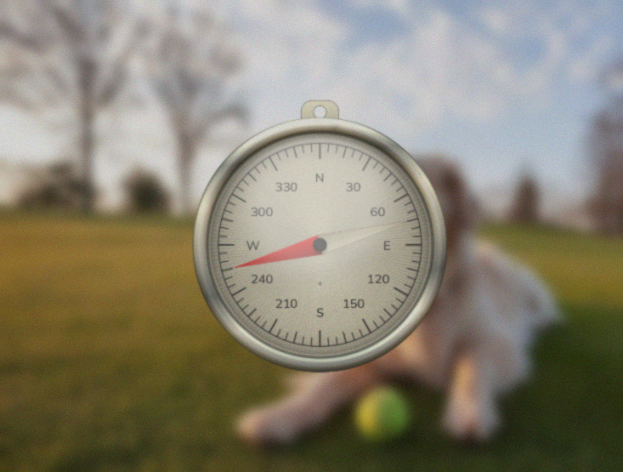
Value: 255 °
